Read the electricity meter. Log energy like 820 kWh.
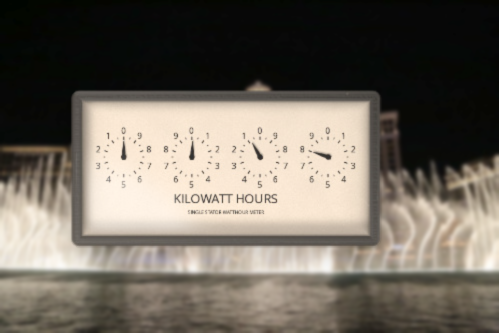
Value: 8 kWh
